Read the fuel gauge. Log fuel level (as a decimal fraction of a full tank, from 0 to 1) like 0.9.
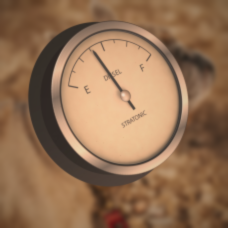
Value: 0.375
